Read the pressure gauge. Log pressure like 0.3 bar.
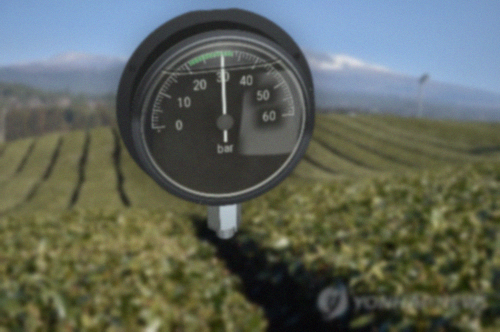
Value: 30 bar
